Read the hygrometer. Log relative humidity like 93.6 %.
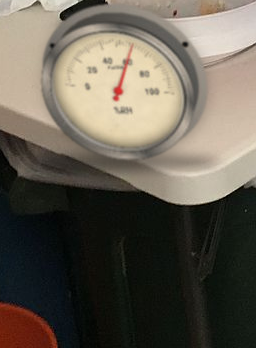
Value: 60 %
